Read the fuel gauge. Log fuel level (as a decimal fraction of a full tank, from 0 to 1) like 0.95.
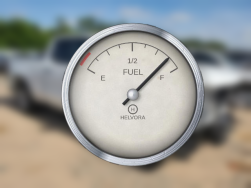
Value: 0.875
